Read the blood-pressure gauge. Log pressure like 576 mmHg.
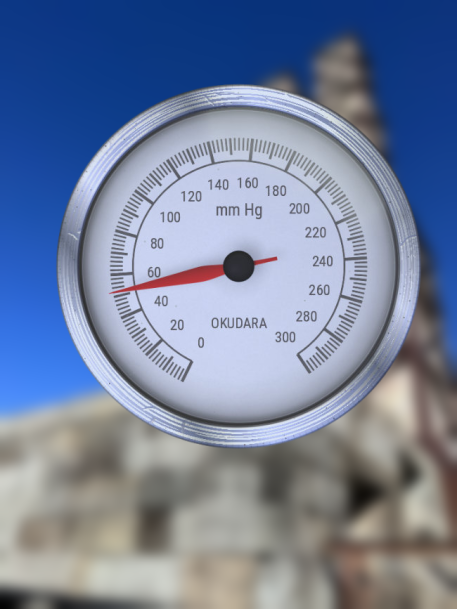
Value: 52 mmHg
